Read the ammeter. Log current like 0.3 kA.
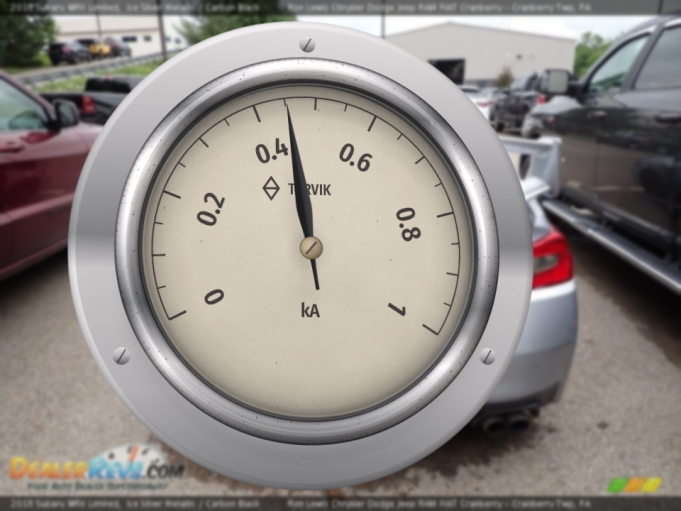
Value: 0.45 kA
